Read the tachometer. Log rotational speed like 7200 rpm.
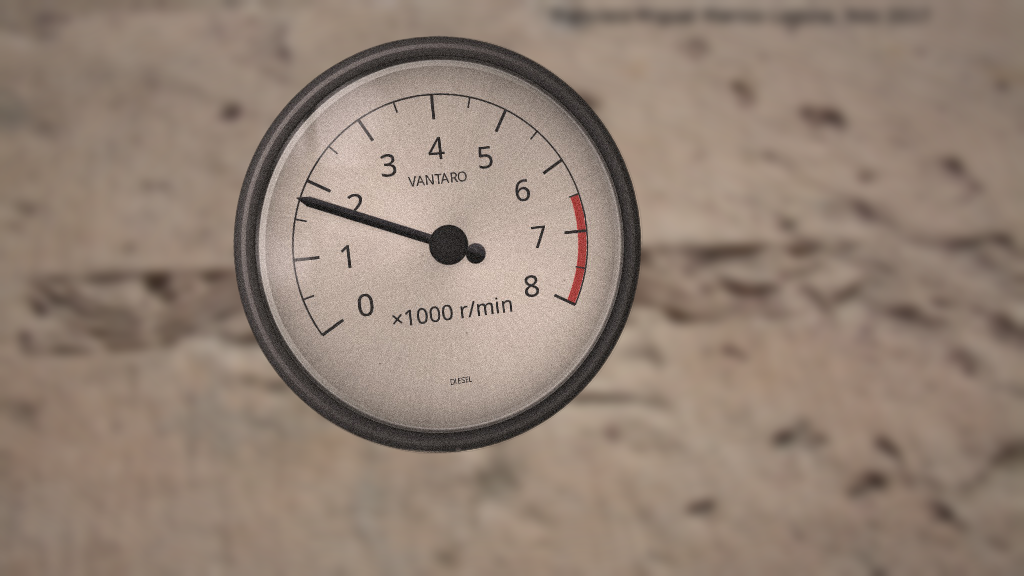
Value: 1750 rpm
